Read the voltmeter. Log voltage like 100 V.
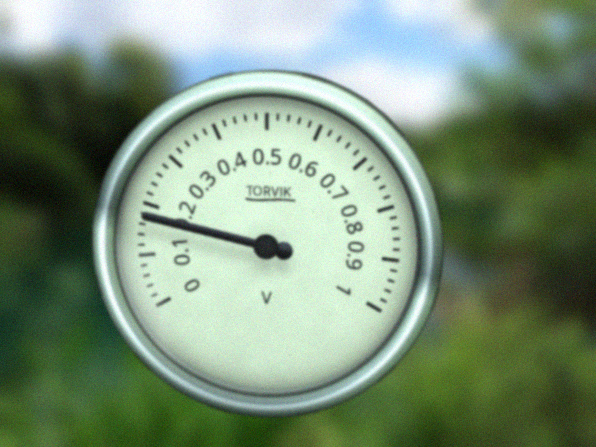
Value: 0.18 V
